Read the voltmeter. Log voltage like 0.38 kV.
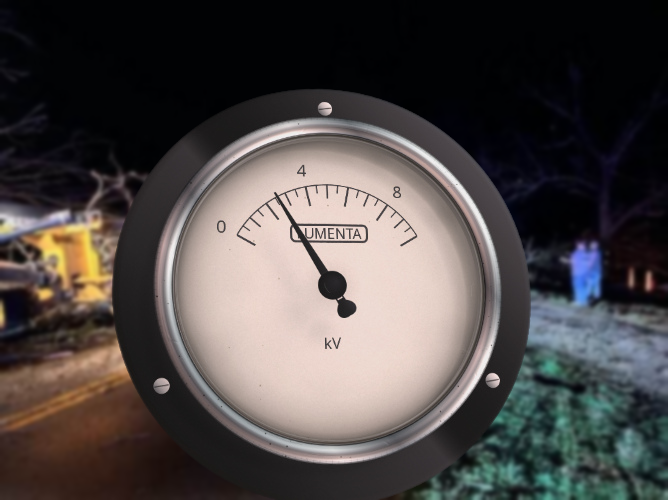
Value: 2.5 kV
